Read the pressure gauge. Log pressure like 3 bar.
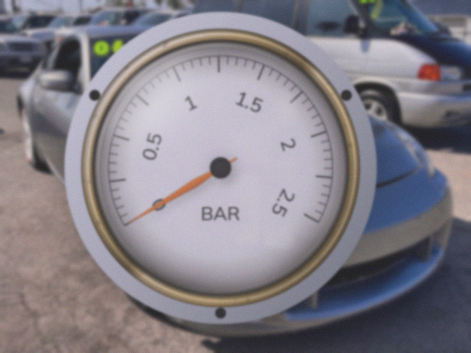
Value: 0 bar
